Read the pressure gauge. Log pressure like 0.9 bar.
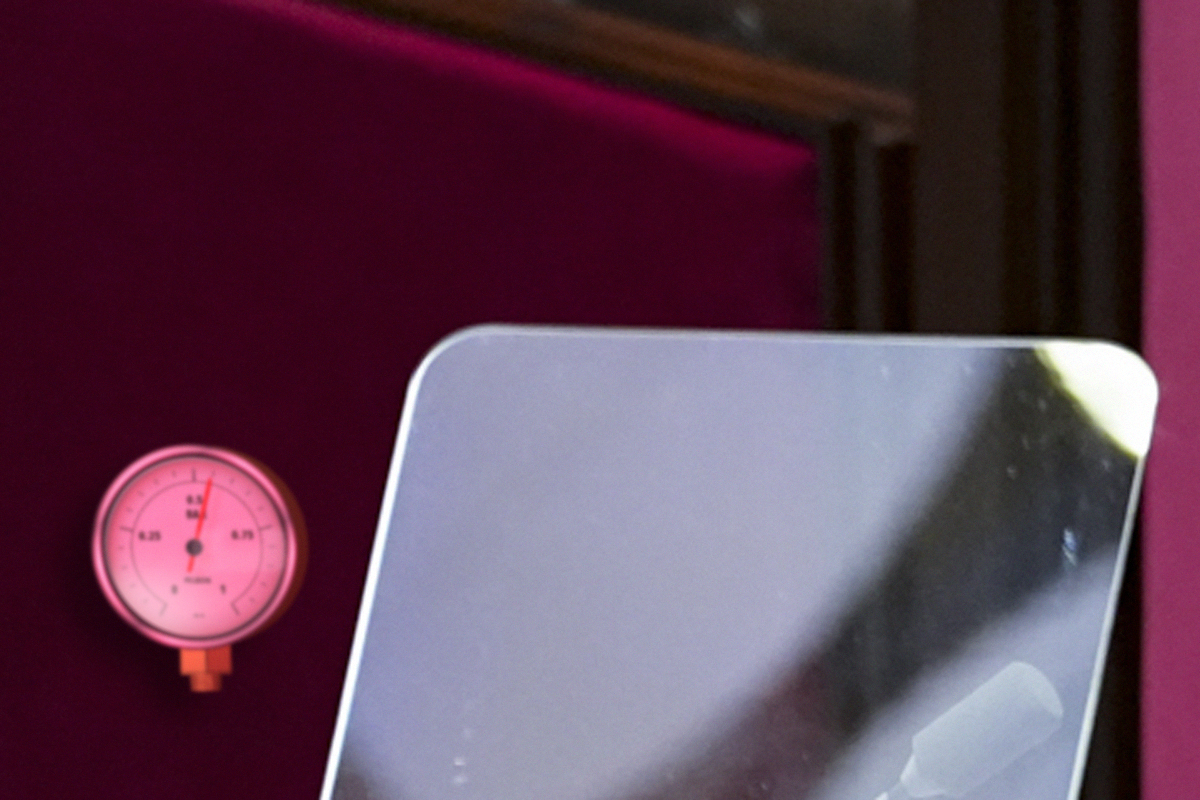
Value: 0.55 bar
